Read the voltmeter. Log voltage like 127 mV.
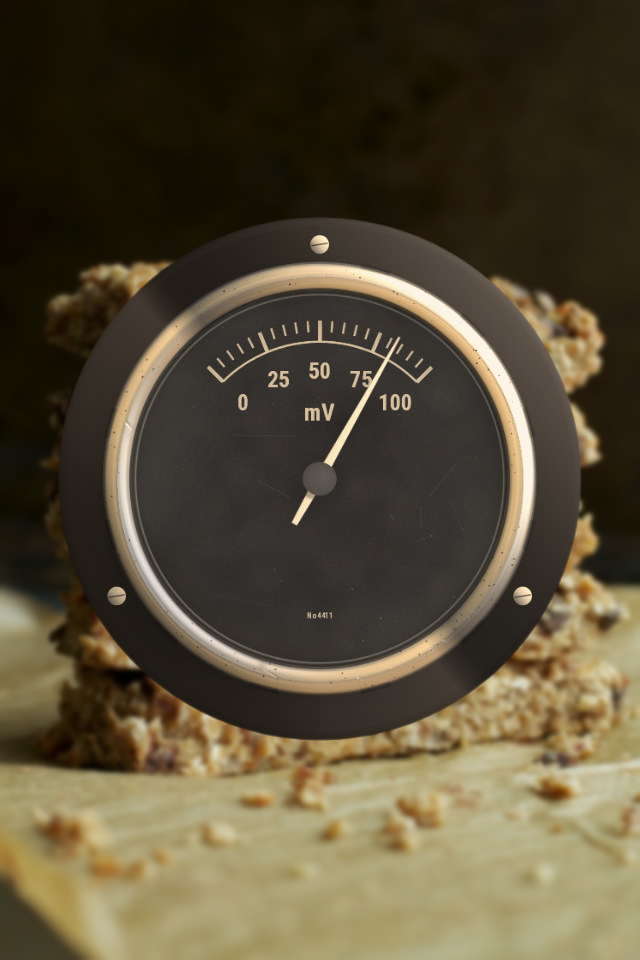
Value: 82.5 mV
